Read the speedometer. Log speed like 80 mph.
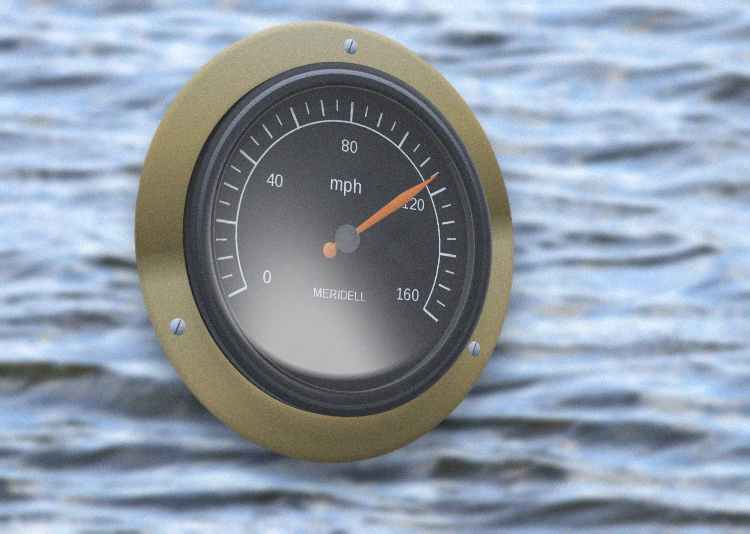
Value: 115 mph
